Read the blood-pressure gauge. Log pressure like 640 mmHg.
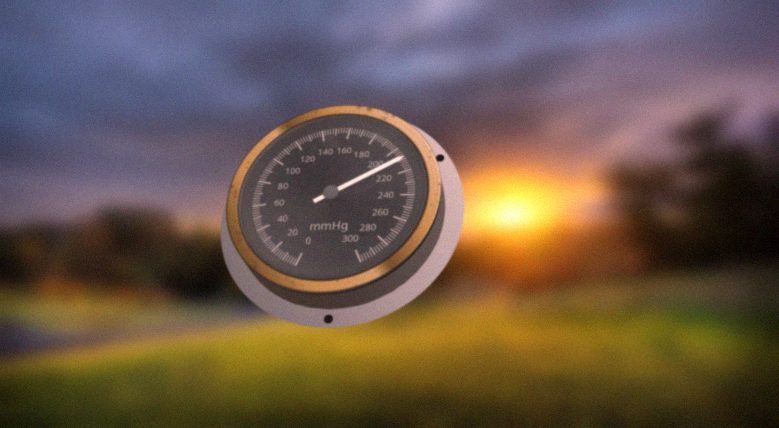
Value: 210 mmHg
